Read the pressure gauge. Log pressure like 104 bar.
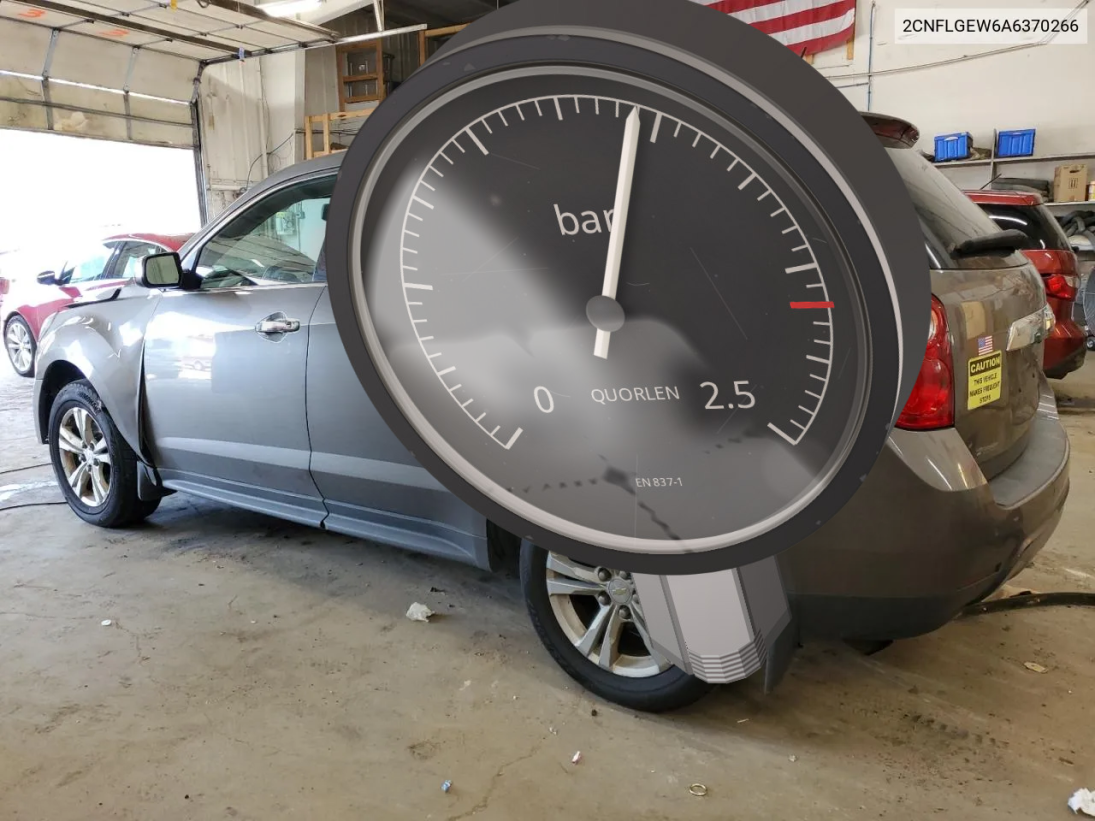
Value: 1.45 bar
